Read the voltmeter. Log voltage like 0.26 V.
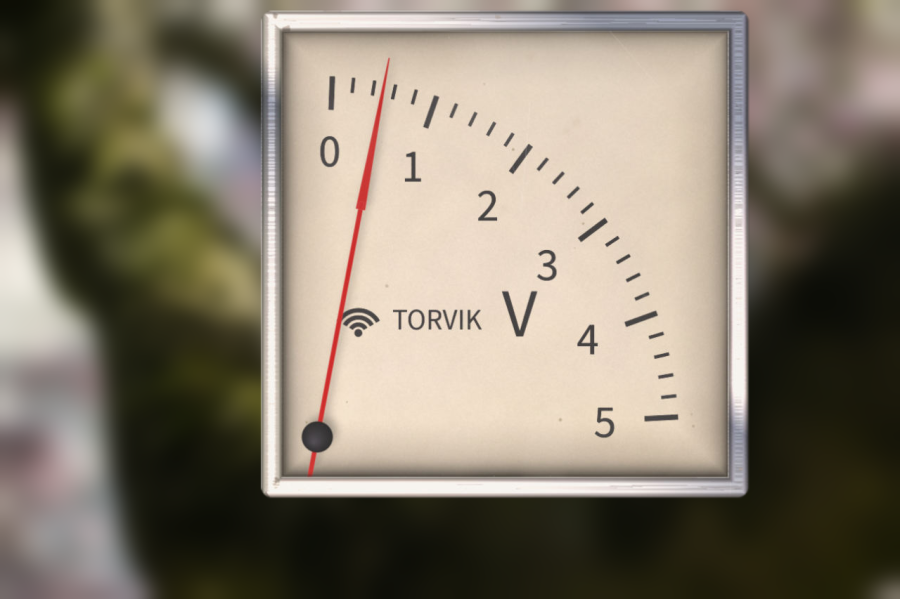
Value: 0.5 V
